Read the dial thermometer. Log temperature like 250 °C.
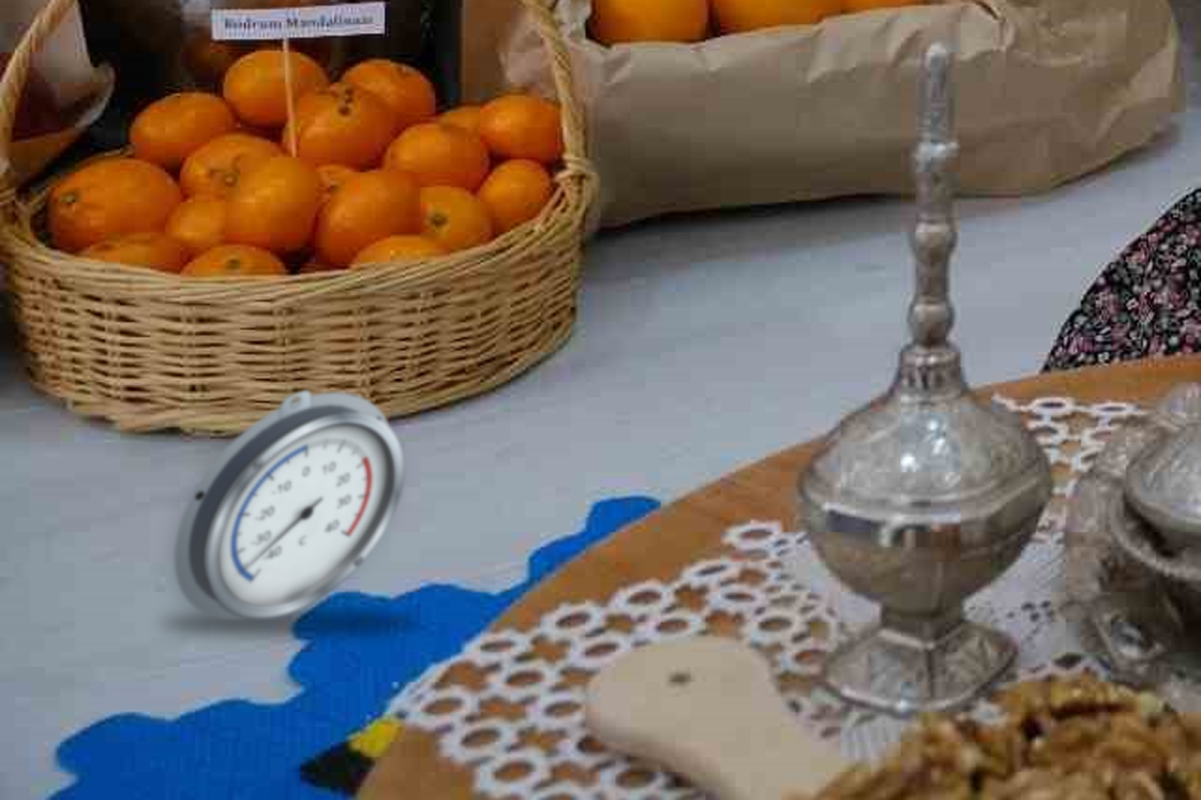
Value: -35 °C
